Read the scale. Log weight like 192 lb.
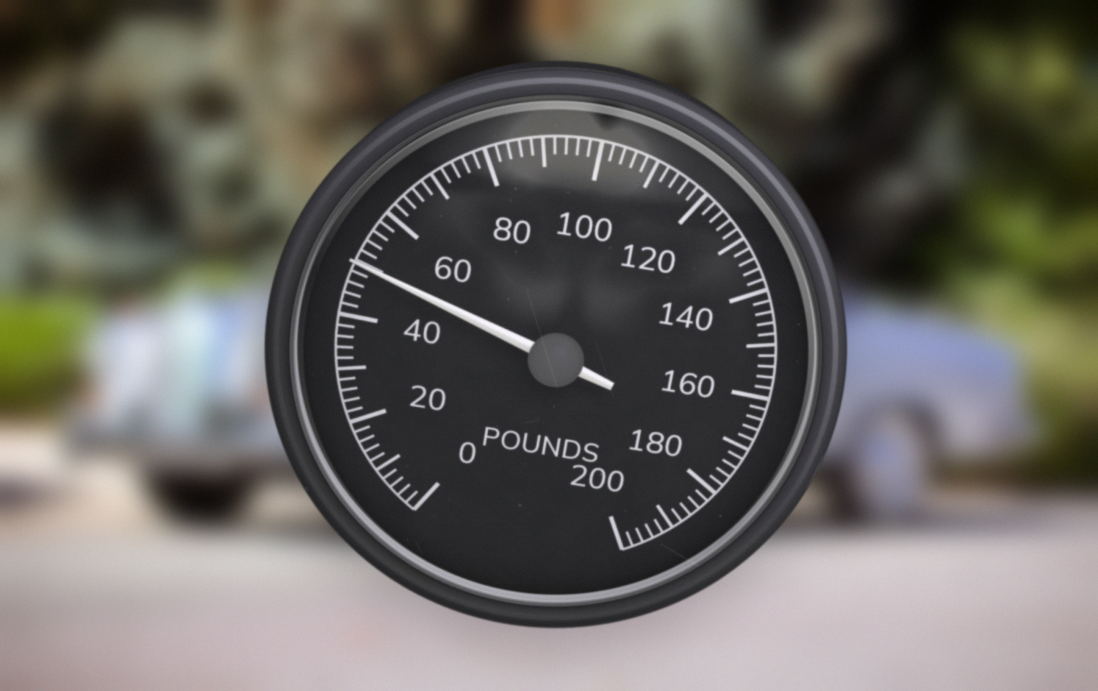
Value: 50 lb
